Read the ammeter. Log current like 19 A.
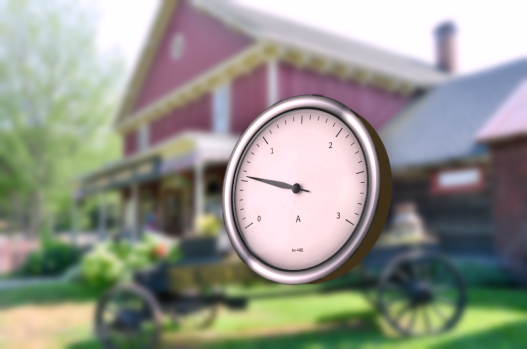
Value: 0.55 A
